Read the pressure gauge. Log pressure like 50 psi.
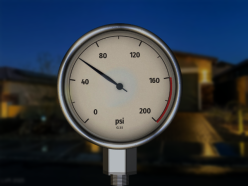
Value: 60 psi
